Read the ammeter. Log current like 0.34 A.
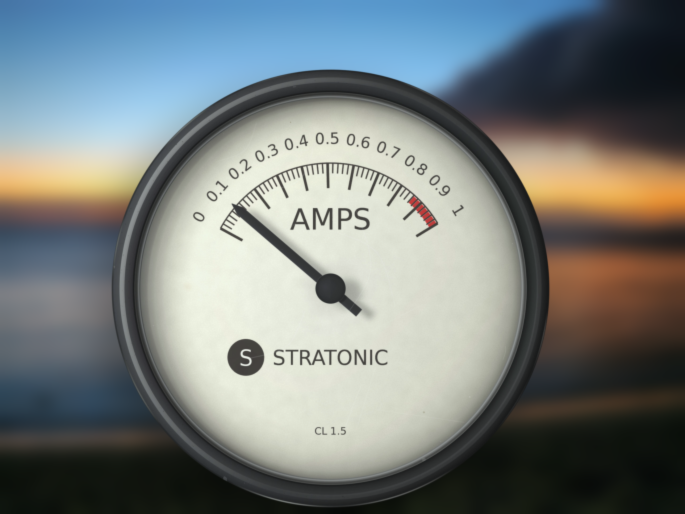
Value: 0.1 A
